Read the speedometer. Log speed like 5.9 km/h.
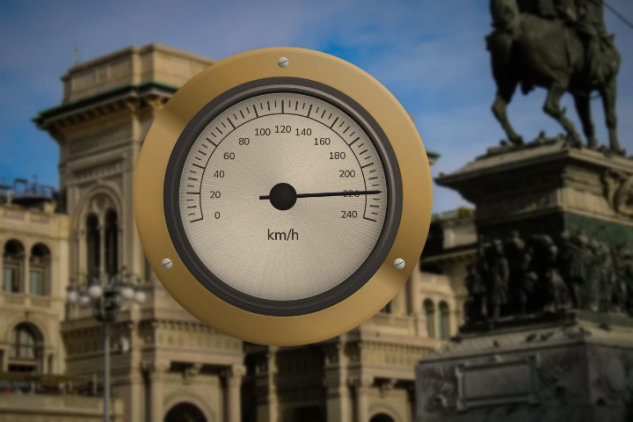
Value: 220 km/h
